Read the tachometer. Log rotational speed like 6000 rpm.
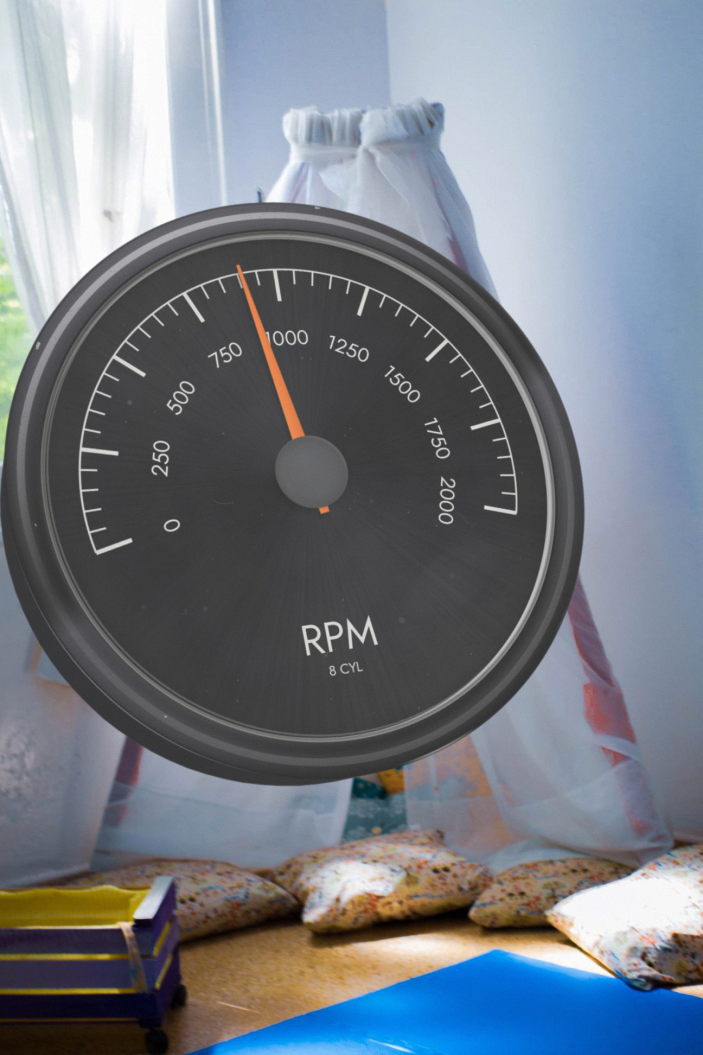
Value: 900 rpm
